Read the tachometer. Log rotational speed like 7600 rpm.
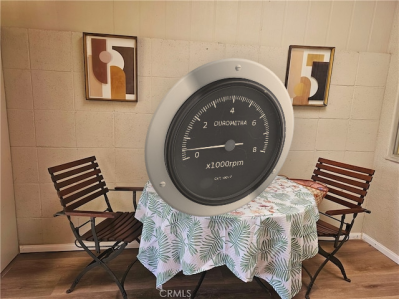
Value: 500 rpm
